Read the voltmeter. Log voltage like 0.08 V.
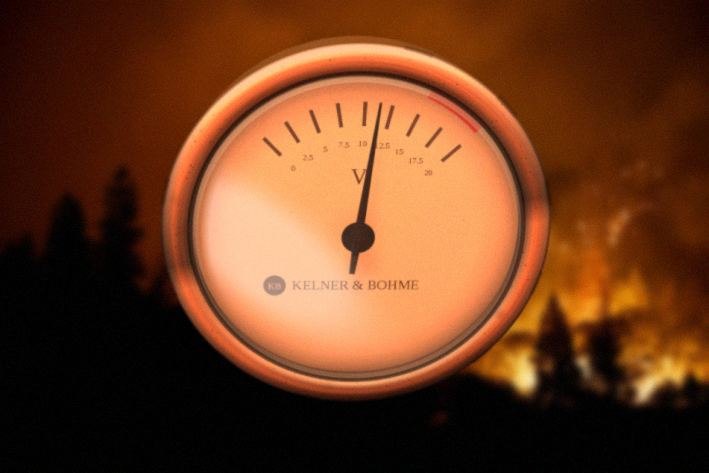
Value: 11.25 V
